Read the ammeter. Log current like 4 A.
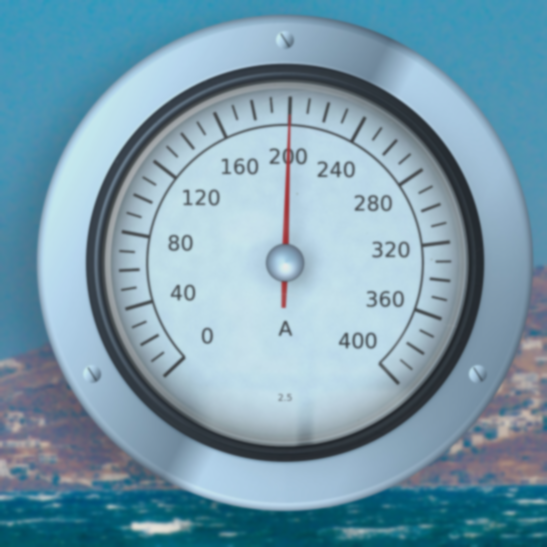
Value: 200 A
